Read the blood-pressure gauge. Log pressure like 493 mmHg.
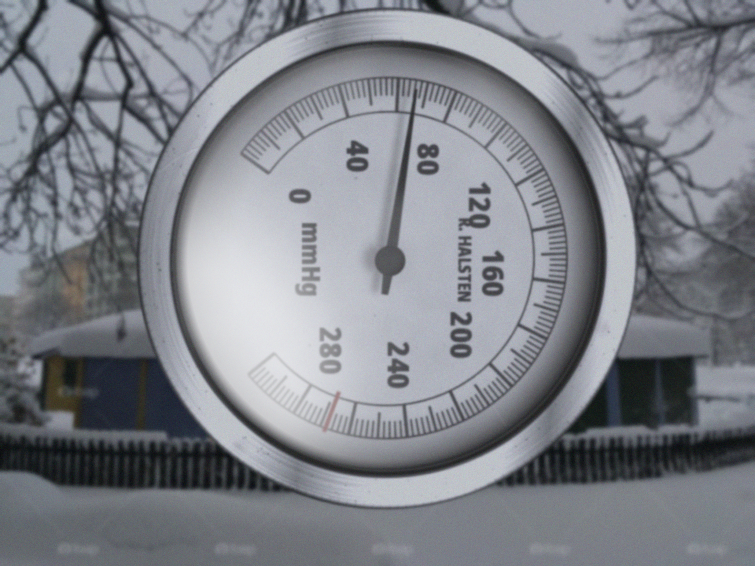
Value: 66 mmHg
